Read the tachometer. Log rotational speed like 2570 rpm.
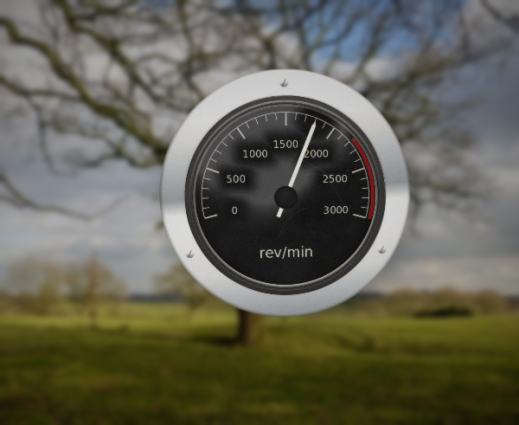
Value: 1800 rpm
